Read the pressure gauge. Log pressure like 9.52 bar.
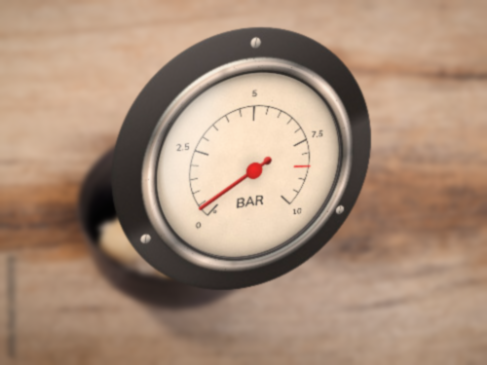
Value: 0.5 bar
